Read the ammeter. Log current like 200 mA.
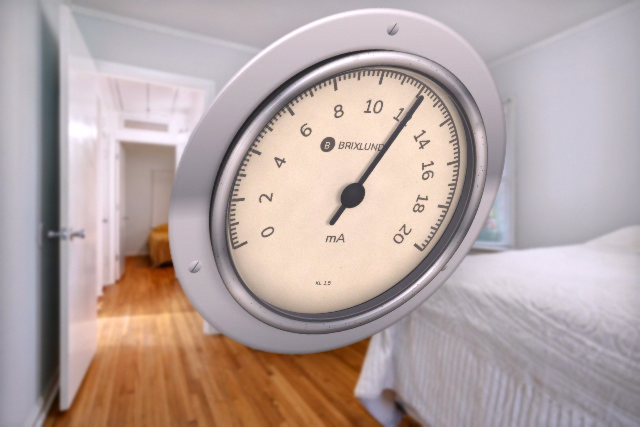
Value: 12 mA
